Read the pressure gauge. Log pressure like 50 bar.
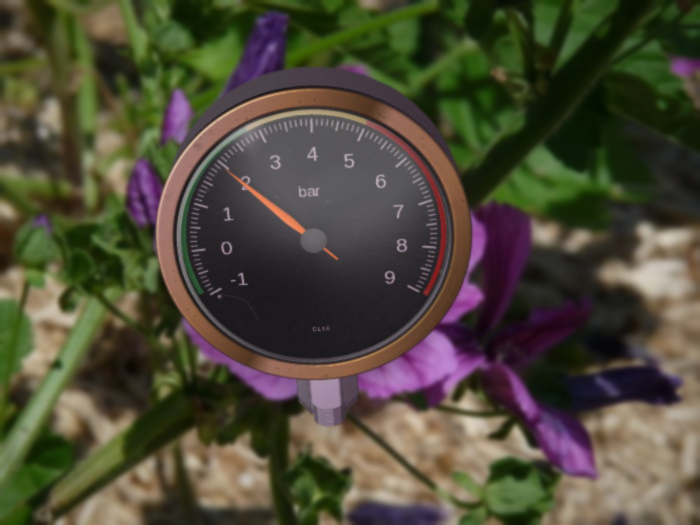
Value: 2 bar
